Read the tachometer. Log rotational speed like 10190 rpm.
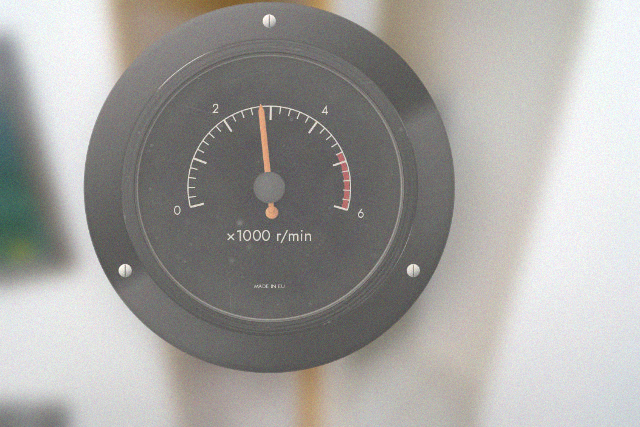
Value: 2800 rpm
